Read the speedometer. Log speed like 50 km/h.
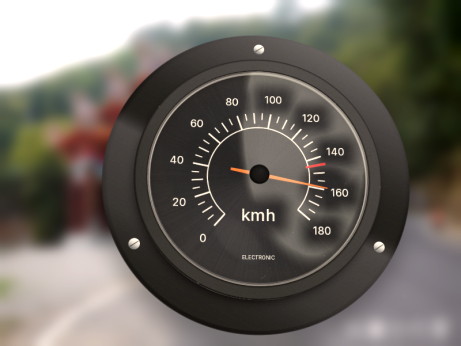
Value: 160 km/h
